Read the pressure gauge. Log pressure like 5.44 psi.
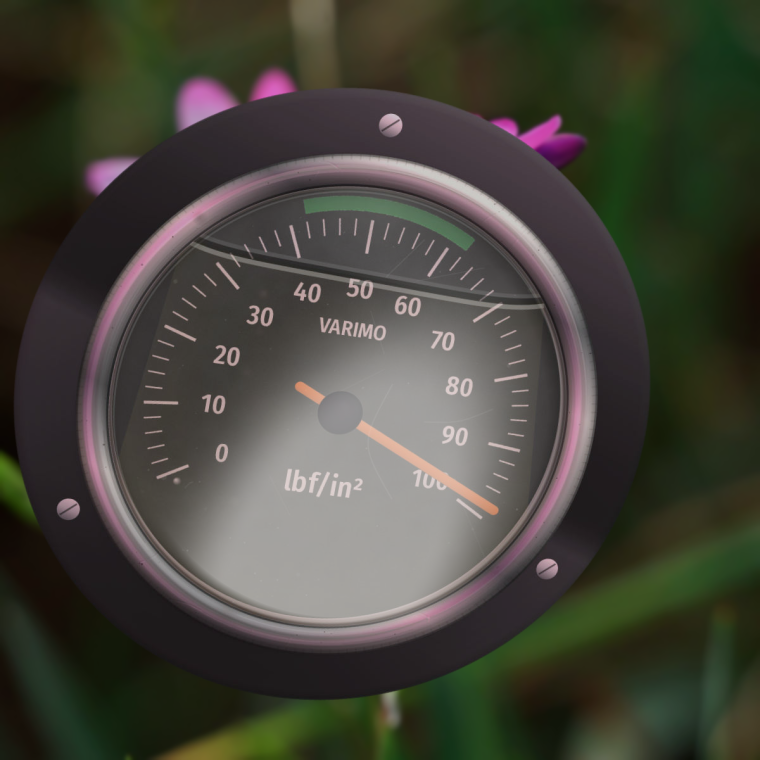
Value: 98 psi
